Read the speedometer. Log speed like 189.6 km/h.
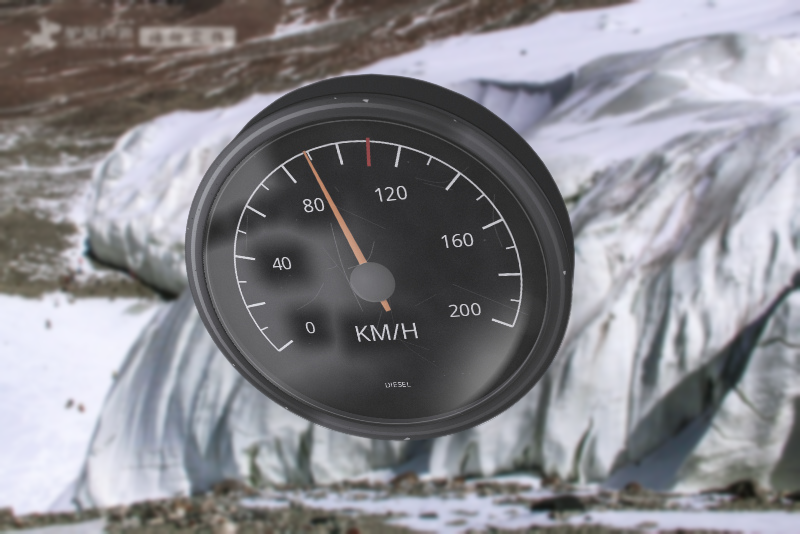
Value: 90 km/h
